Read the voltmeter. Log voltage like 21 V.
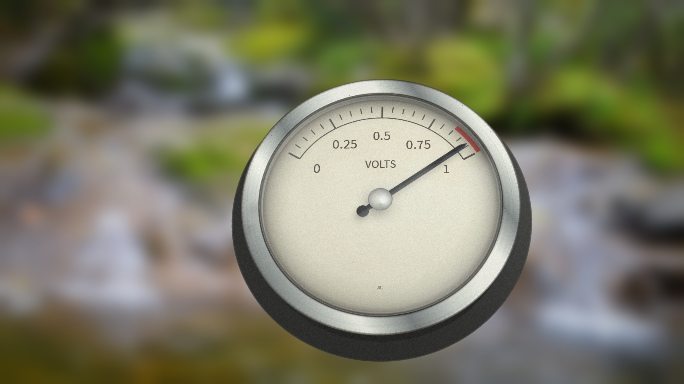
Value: 0.95 V
